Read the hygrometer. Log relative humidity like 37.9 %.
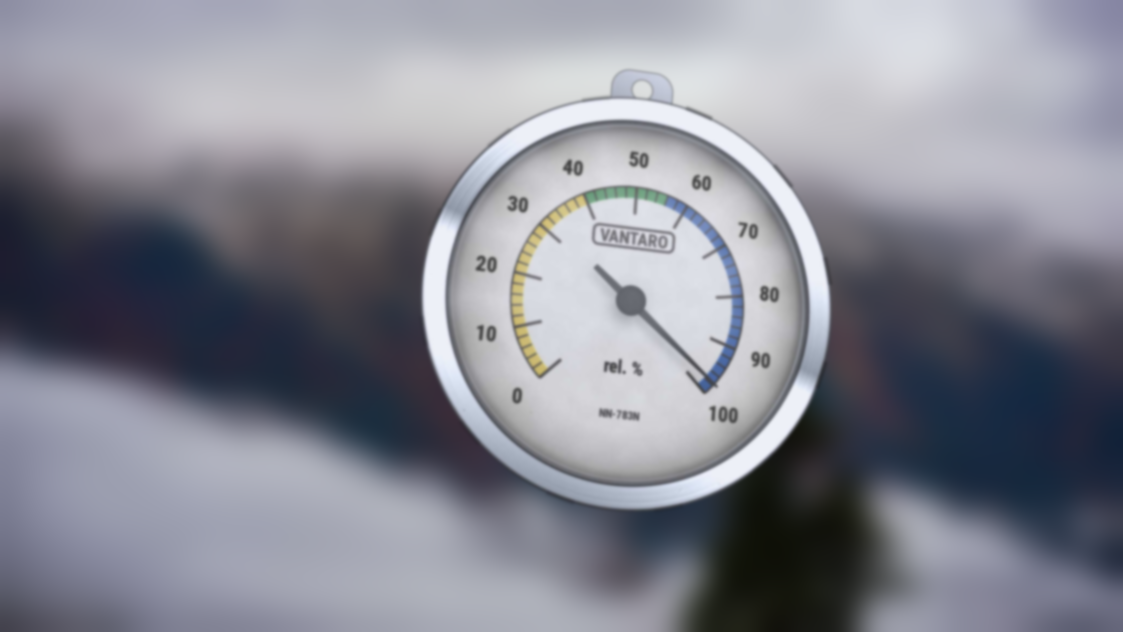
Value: 98 %
